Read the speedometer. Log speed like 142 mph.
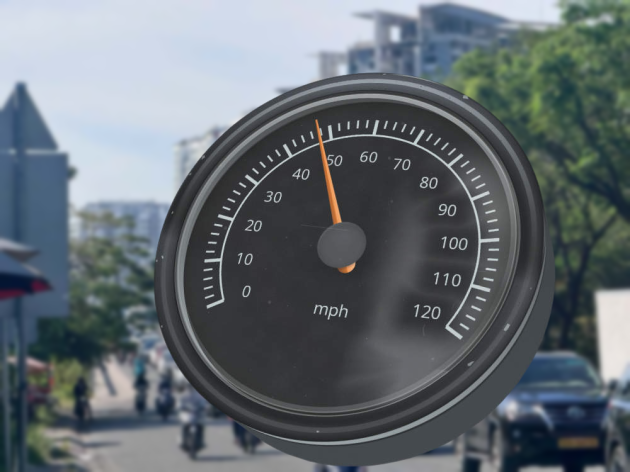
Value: 48 mph
